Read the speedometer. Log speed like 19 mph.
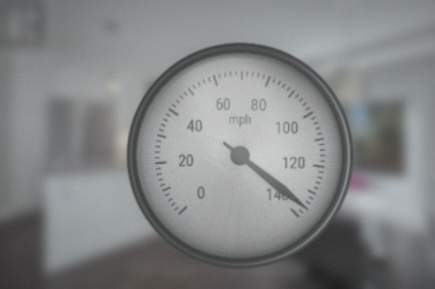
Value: 136 mph
